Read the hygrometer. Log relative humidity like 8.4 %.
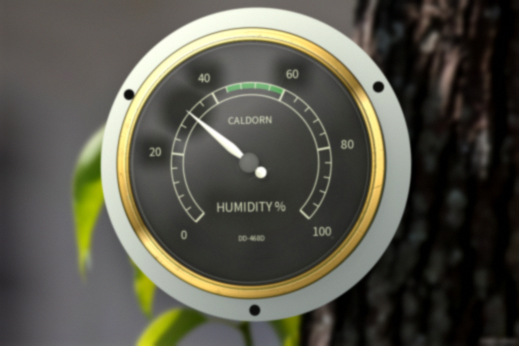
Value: 32 %
